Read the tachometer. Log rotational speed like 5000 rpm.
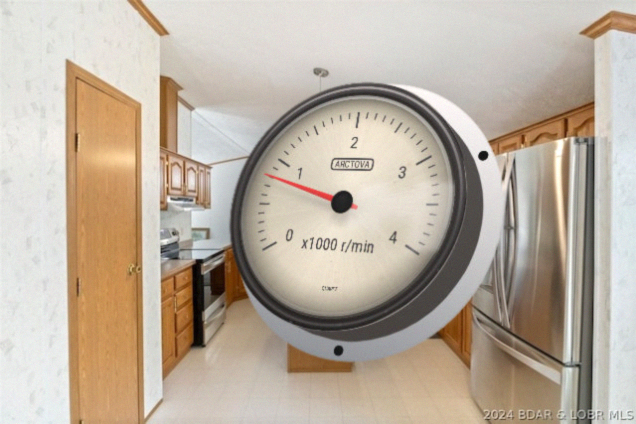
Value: 800 rpm
